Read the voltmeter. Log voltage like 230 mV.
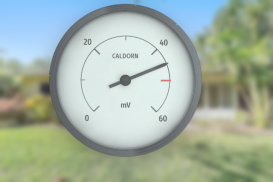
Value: 45 mV
